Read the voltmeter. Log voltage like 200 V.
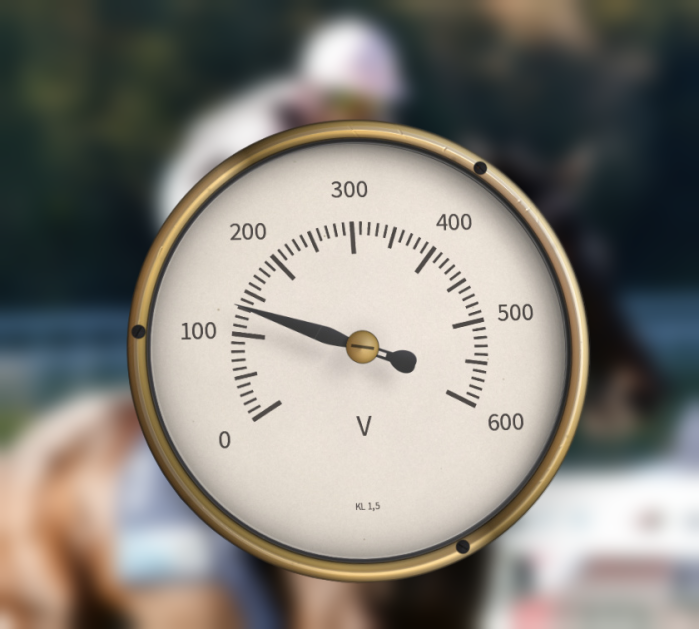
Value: 130 V
